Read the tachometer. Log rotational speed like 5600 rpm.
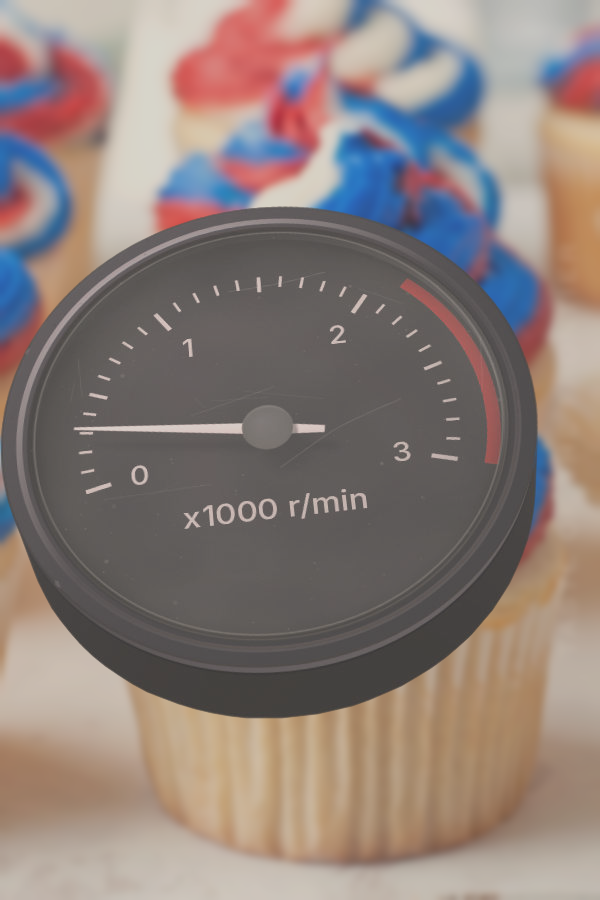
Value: 300 rpm
